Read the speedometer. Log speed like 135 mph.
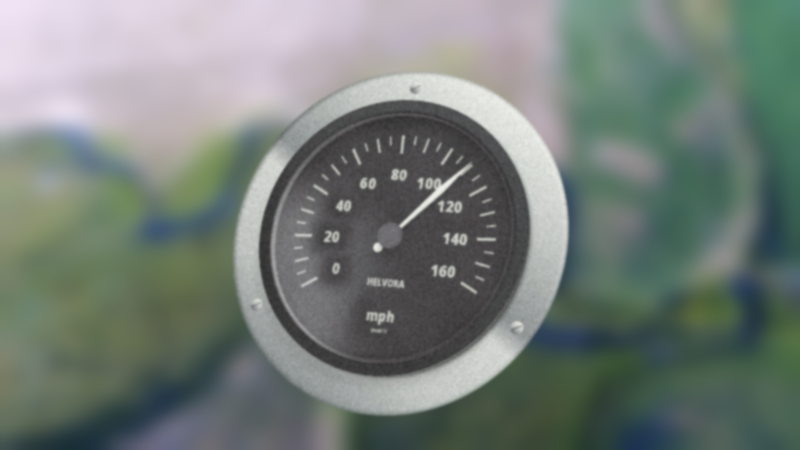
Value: 110 mph
